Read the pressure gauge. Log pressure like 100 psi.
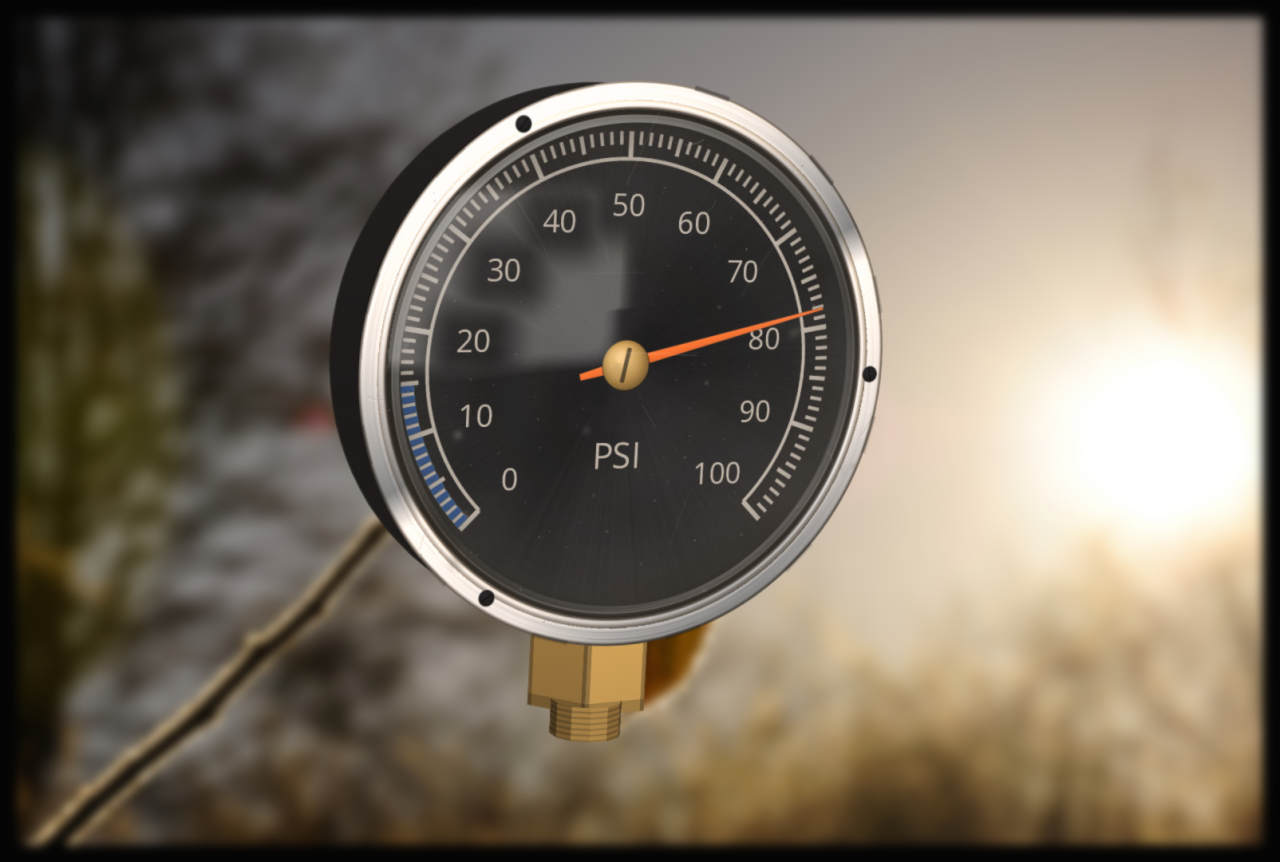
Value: 78 psi
